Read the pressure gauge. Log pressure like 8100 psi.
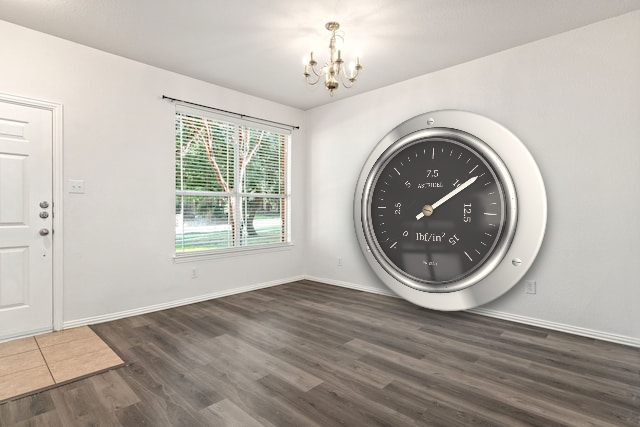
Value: 10.5 psi
